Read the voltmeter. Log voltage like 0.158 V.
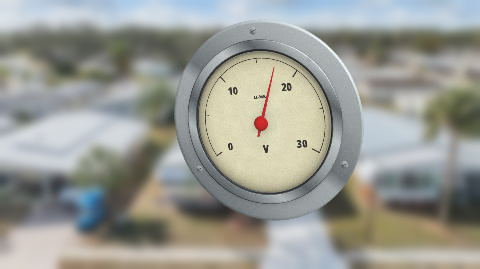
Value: 17.5 V
